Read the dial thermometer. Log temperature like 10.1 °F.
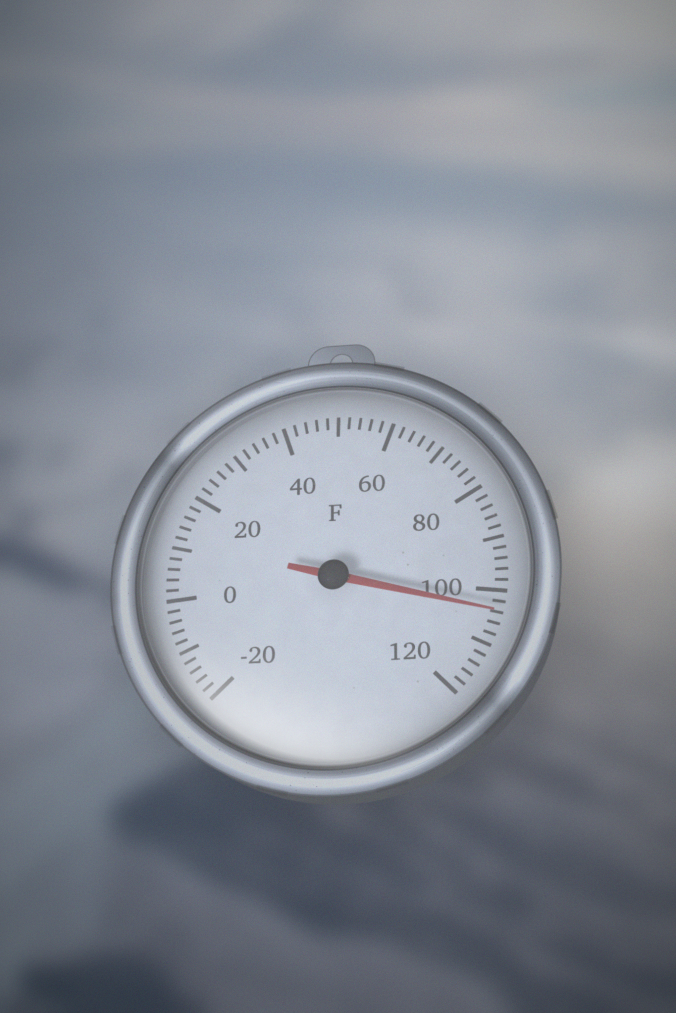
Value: 104 °F
